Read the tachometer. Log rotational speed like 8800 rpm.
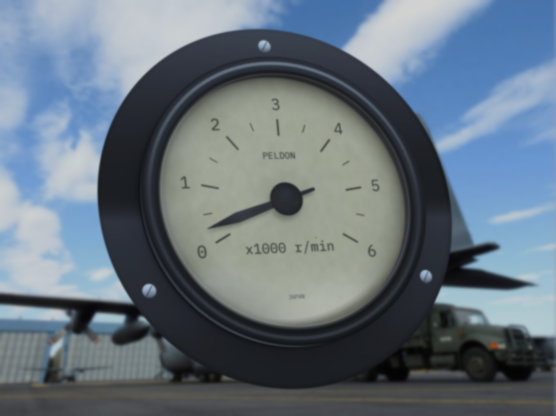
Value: 250 rpm
